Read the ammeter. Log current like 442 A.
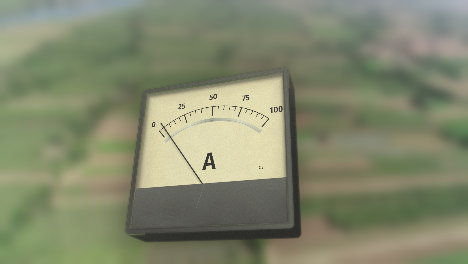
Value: 5 A
